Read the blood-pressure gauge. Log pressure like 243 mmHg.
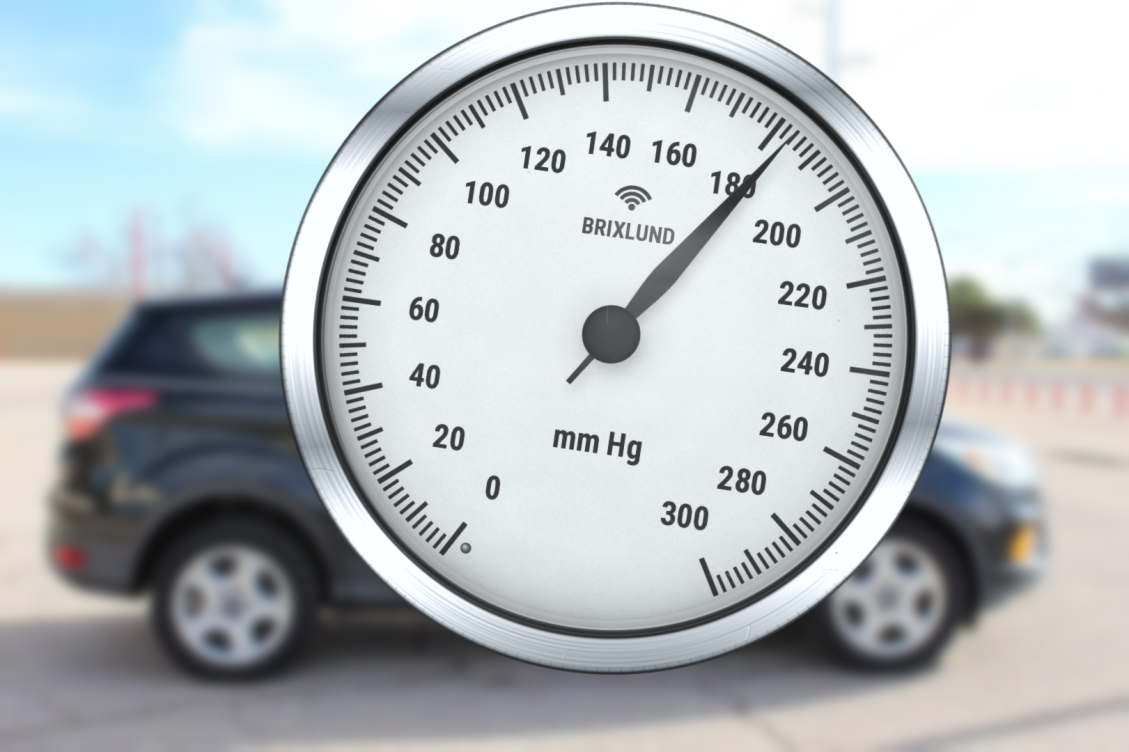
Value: 184 mmHg
